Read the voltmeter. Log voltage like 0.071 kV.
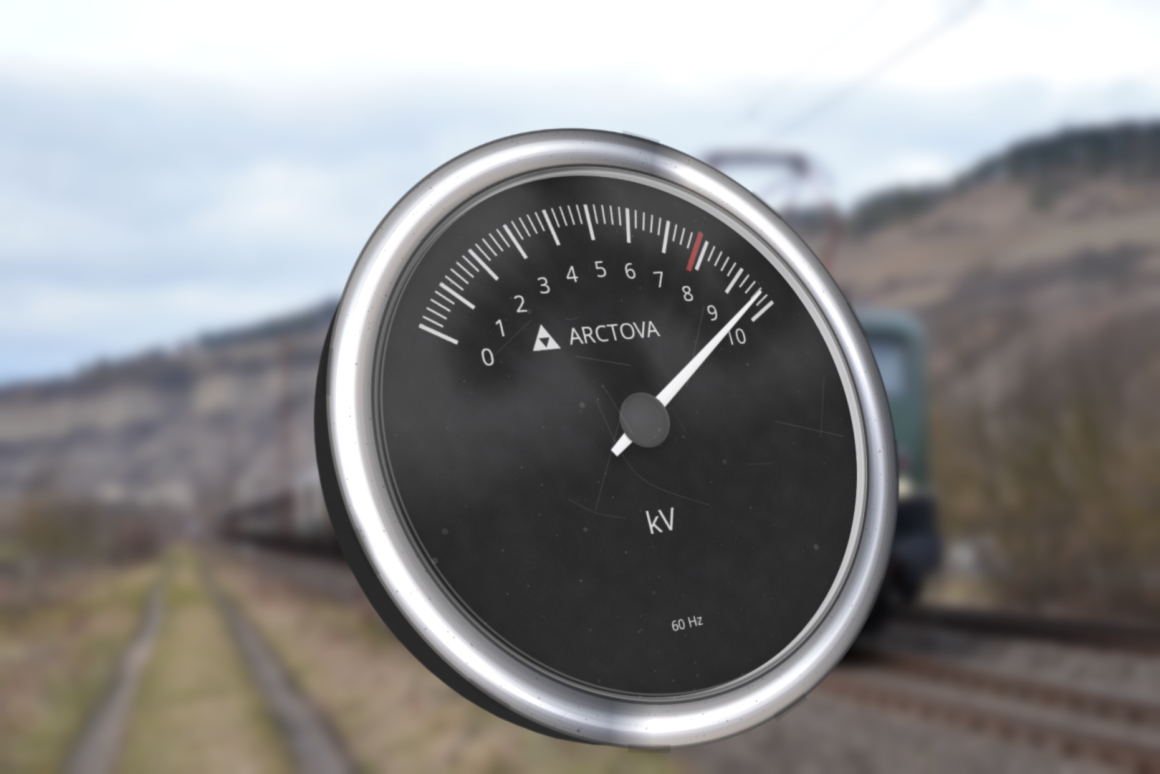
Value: 9.6 kV
